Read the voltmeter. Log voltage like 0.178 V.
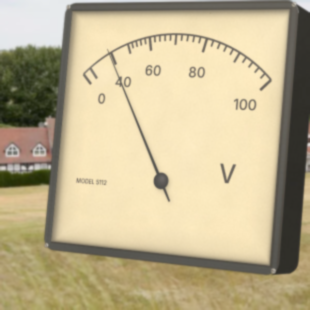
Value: 40 V
